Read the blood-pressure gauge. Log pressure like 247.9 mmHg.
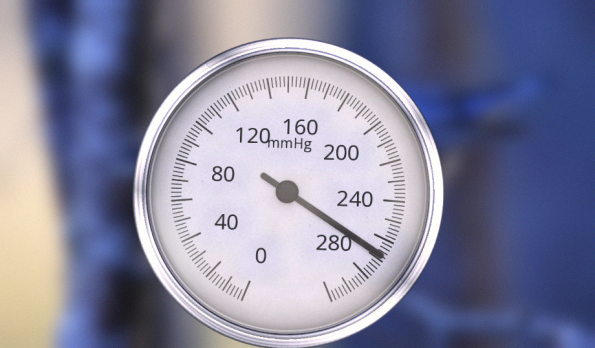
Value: 268 mmHg
